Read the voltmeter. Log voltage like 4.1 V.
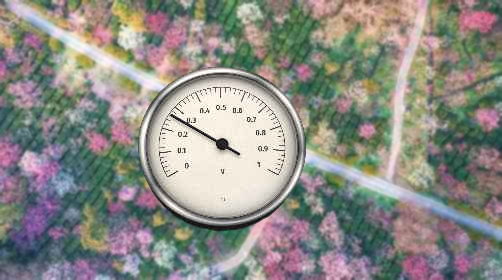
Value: 0.26 V
